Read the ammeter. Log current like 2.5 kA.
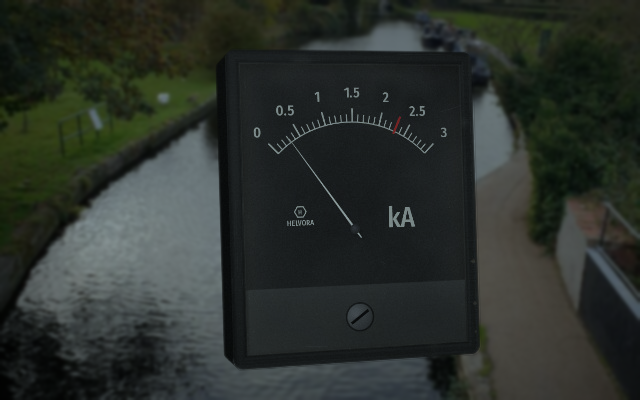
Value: 0.3 kA
